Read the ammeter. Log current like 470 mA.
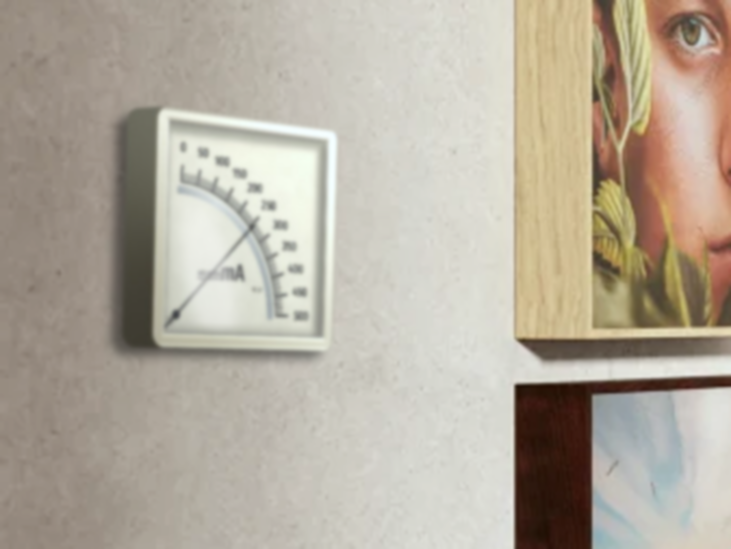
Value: 250 mA
